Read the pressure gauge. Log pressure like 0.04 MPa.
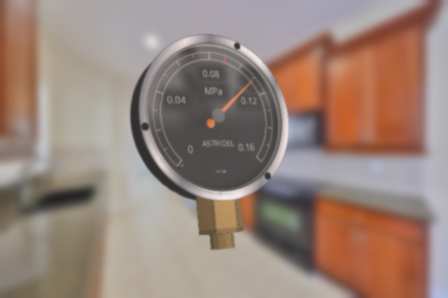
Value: 0.11 MPa
